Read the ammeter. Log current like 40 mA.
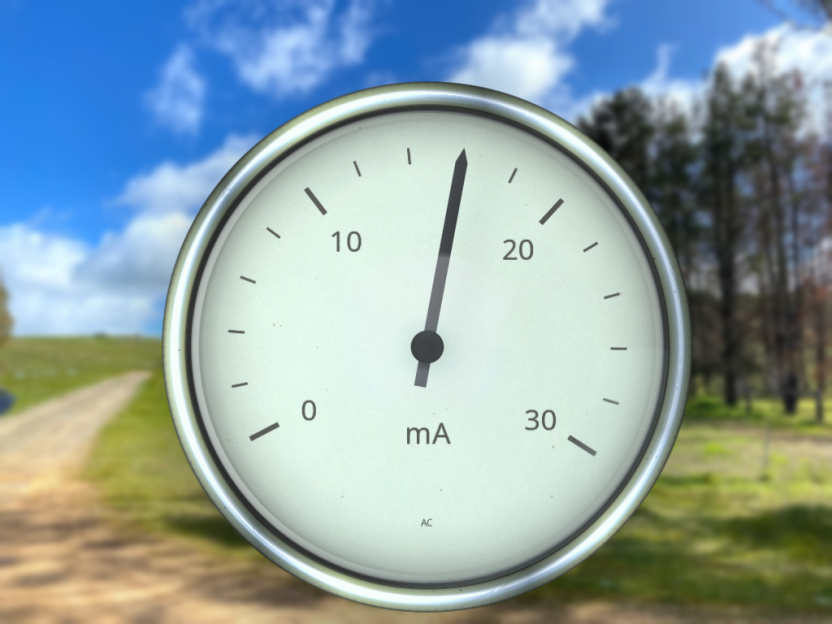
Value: 16 mA
